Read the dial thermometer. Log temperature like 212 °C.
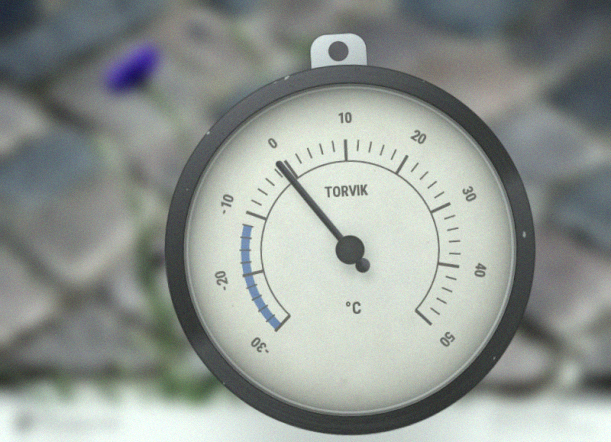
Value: -1 °C
